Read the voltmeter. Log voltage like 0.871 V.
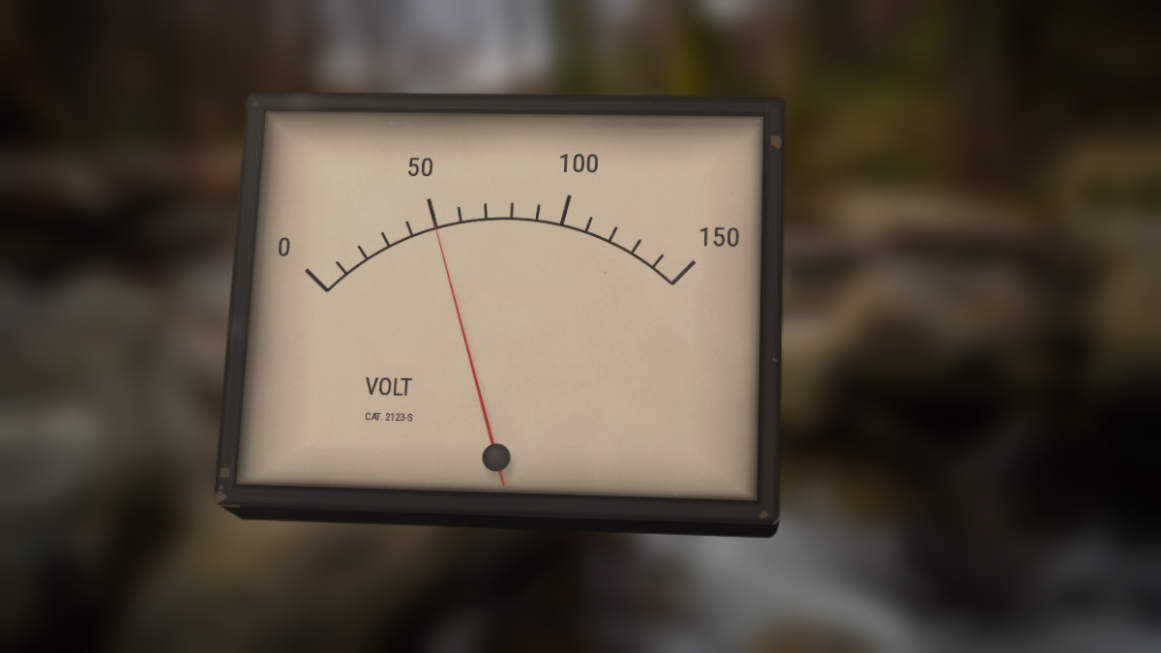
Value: 50 V
